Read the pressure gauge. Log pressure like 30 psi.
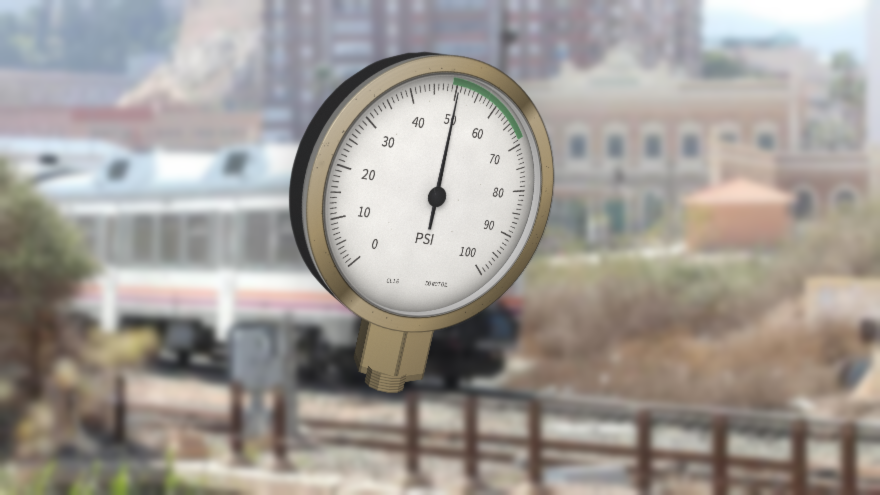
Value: 50 psi
